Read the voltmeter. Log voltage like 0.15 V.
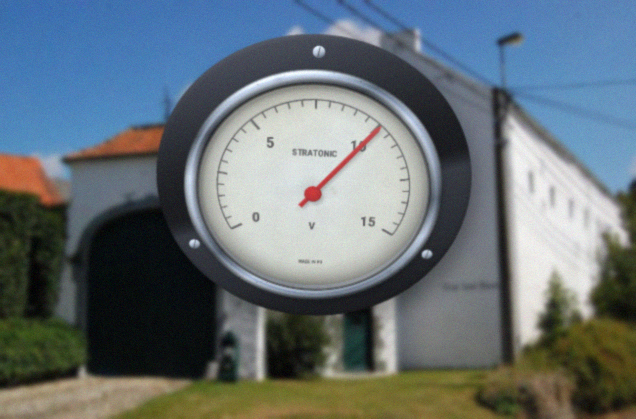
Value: 10 V
